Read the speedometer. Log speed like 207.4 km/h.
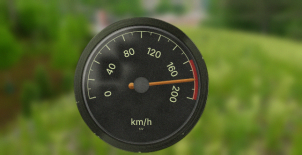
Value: 180 km/h
